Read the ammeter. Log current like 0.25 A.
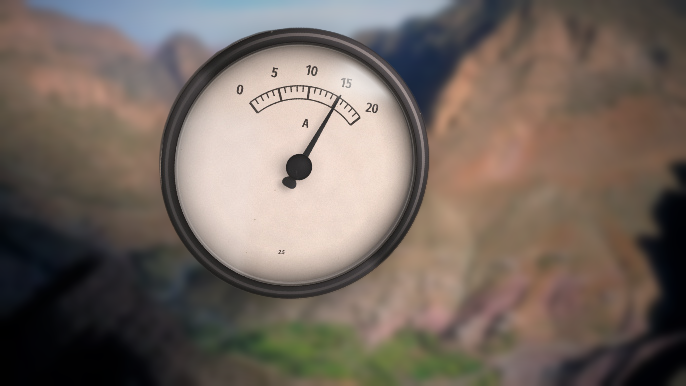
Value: 15 A
